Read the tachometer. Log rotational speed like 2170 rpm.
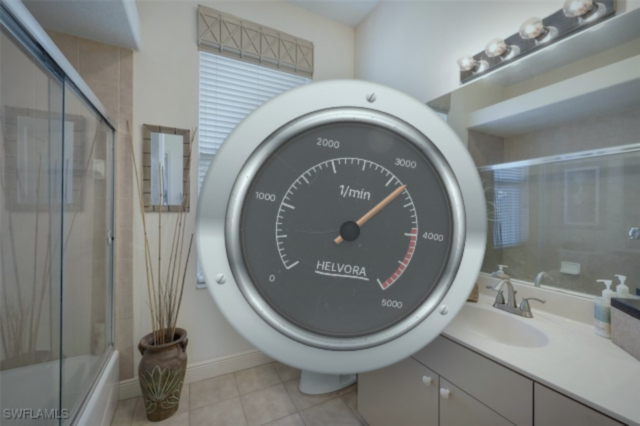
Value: 3200 rpm
